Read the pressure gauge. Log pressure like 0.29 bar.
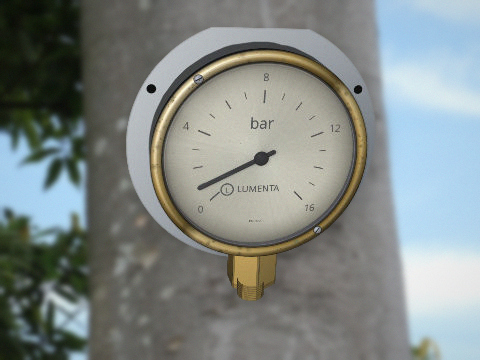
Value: 1 bar
